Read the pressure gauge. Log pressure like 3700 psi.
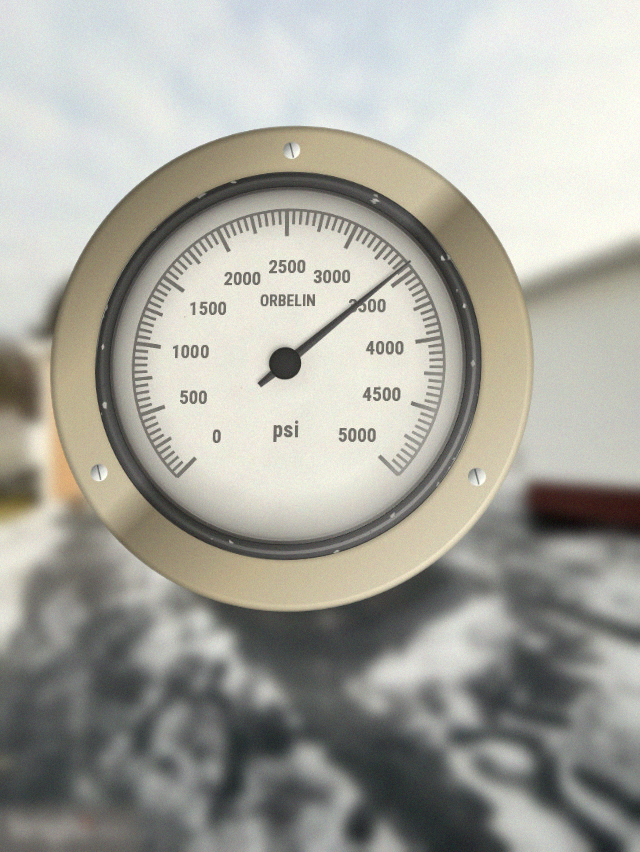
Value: 3450 psi
